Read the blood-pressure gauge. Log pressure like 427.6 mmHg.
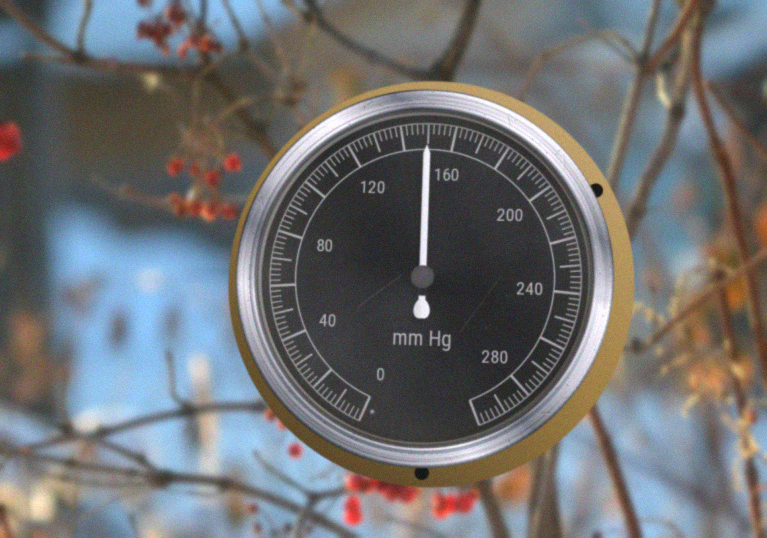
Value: 150 mmHg
